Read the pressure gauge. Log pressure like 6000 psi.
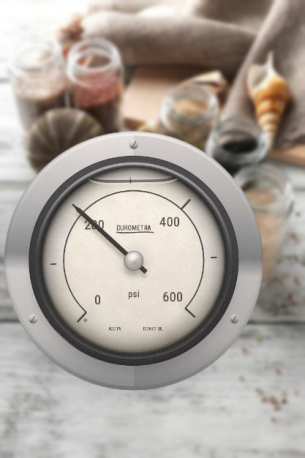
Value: 200 psi
